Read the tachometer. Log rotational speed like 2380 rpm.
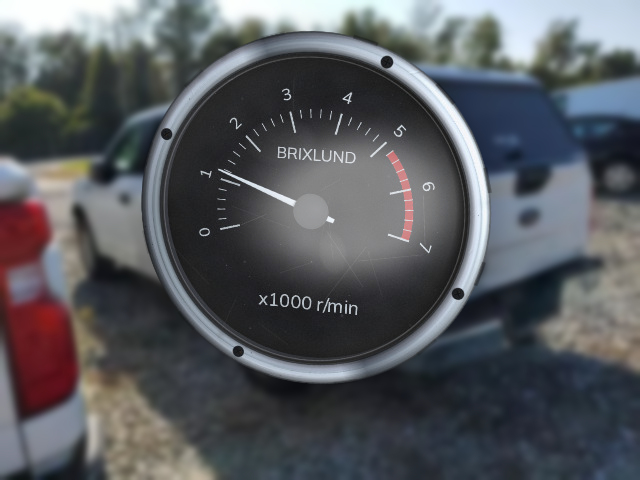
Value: 1200 rpm
